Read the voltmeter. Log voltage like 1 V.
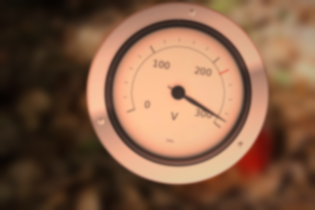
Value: 290 V
